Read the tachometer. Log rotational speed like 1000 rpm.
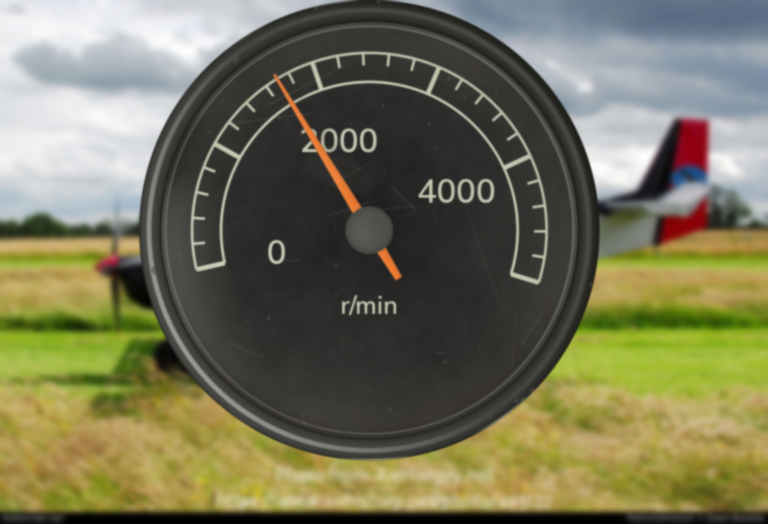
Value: 1700 rpm
